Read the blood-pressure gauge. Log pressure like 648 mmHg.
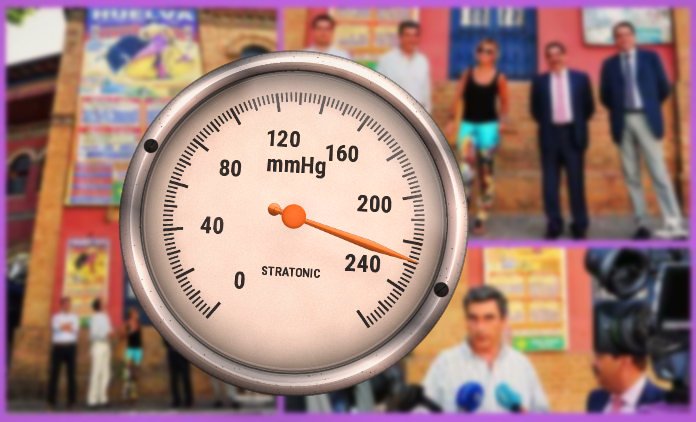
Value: 228 mmHg
